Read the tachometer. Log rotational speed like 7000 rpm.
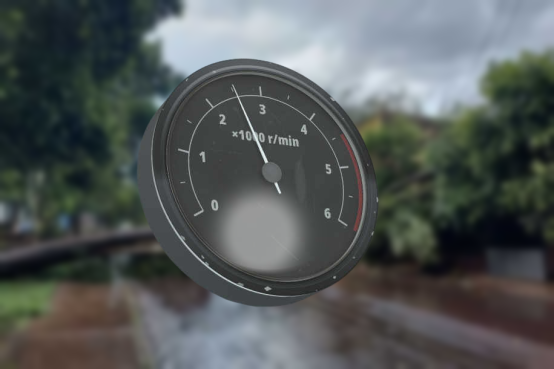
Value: 2500 rpm
